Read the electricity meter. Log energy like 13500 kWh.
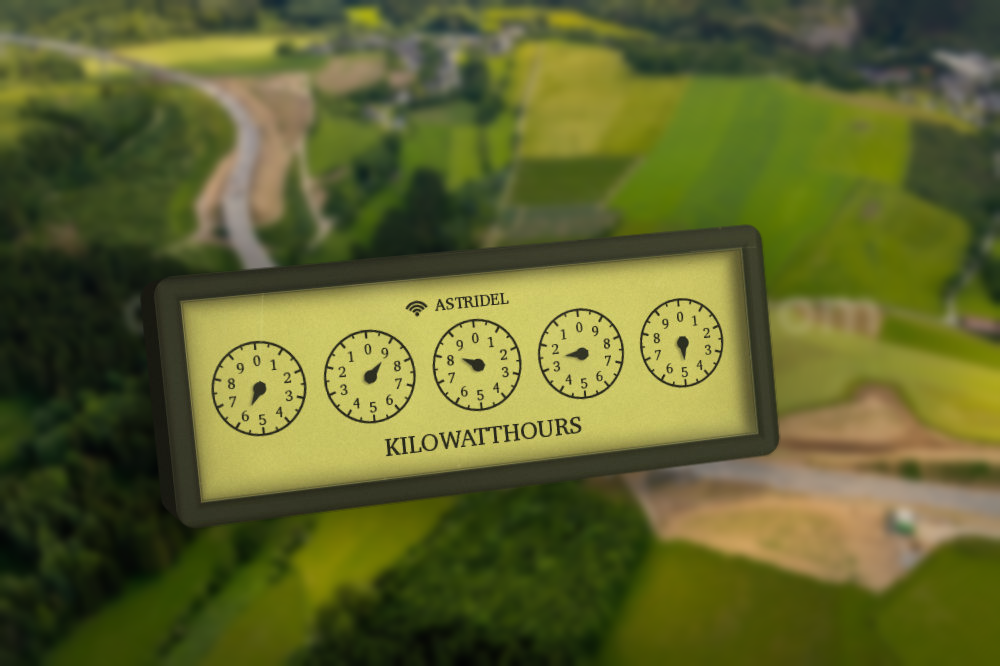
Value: 58825 kWh
